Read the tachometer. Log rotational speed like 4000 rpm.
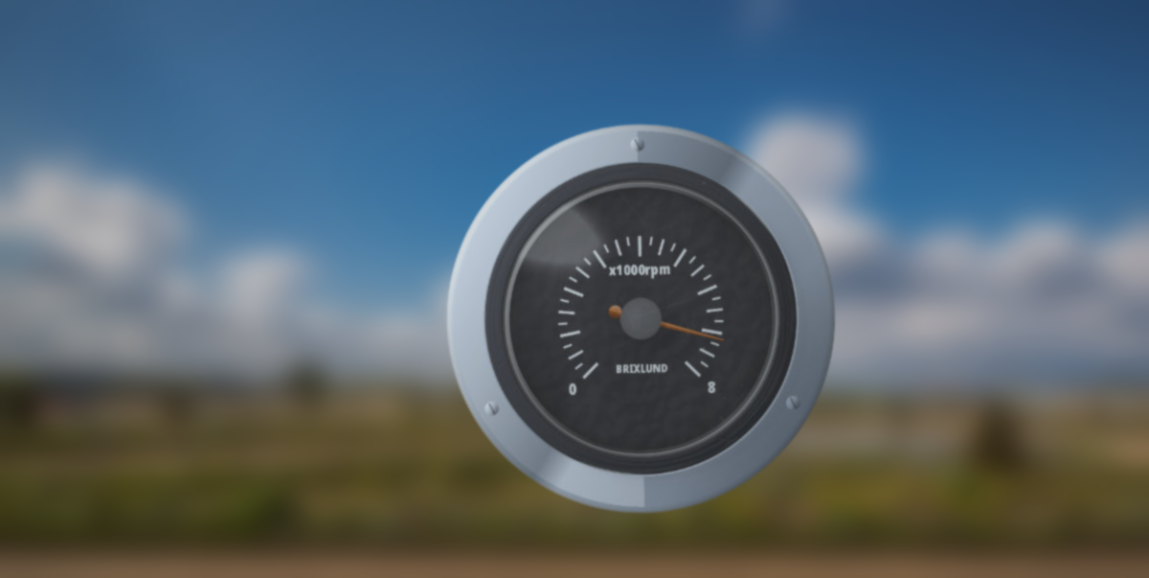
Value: 7125 rpm
